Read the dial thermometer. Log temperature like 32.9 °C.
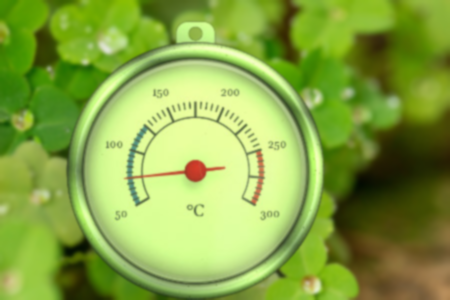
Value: 75 °C
